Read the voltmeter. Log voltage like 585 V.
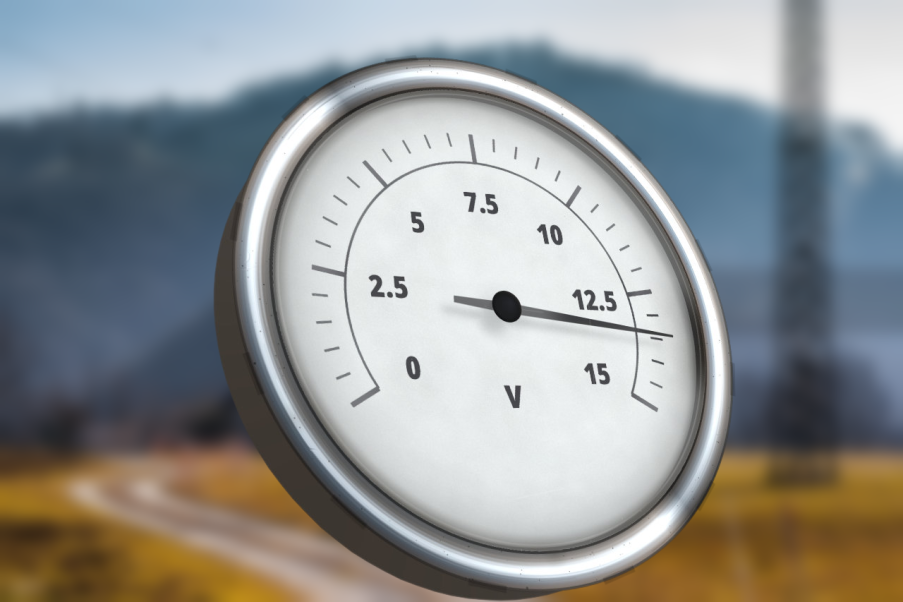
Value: 13.5 V
